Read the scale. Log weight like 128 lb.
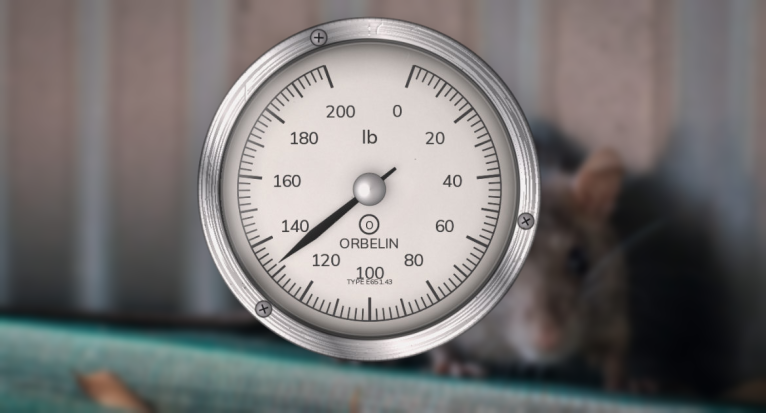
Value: 132 lb
